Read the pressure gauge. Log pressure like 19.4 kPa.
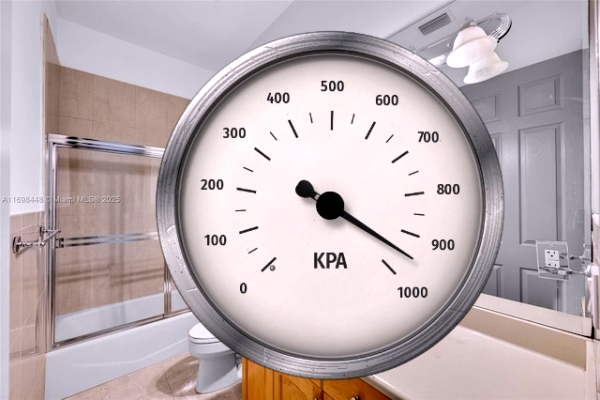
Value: 950 kPa
